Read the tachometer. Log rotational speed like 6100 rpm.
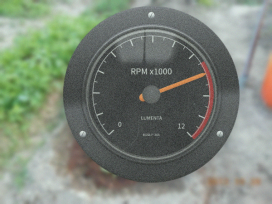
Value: 9000 rpm
